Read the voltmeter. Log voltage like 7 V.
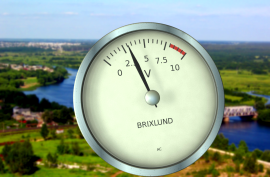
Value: 3 V
